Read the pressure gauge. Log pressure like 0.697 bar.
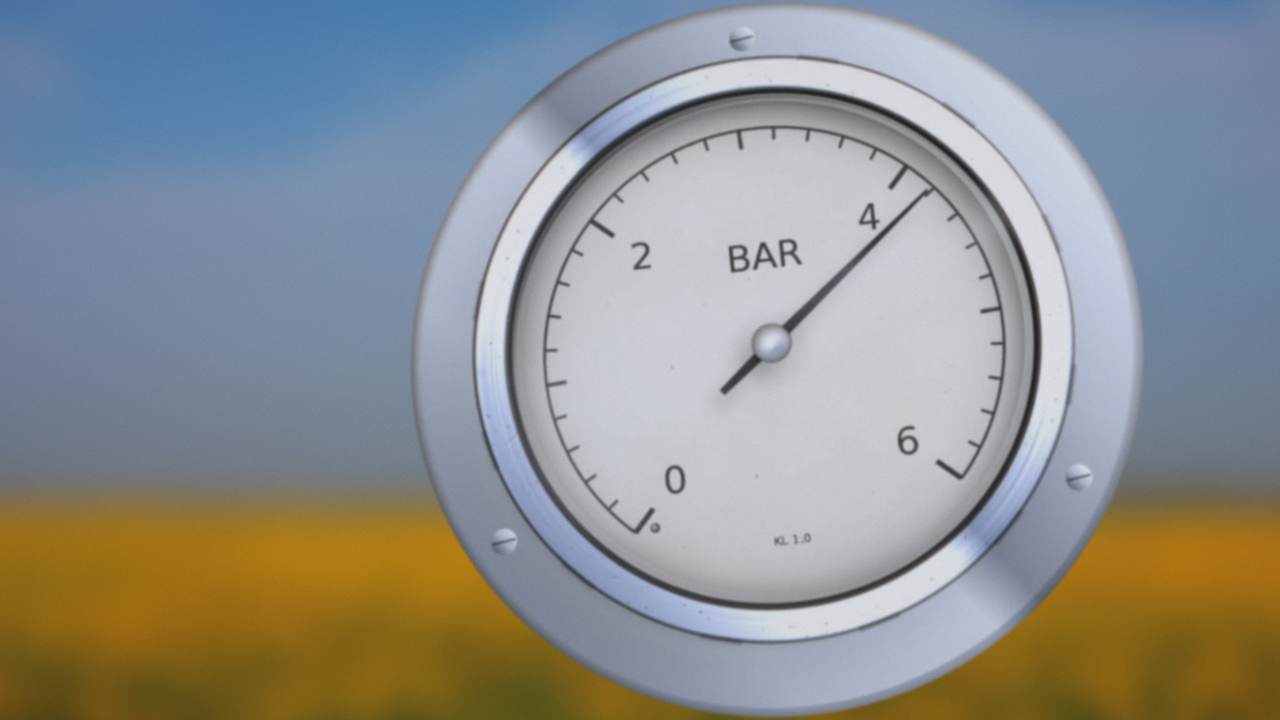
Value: 4.2 bar
